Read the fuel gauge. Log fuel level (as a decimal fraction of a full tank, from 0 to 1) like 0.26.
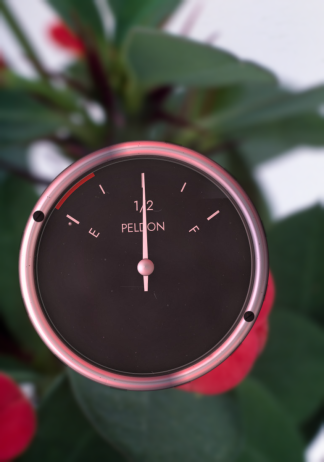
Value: 0.5
